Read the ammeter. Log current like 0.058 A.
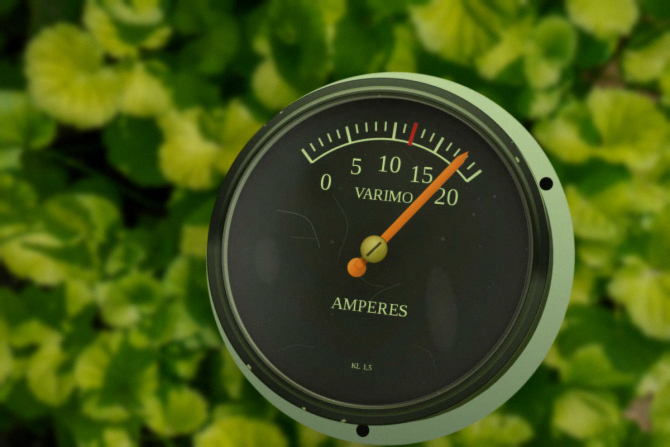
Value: 18 A
